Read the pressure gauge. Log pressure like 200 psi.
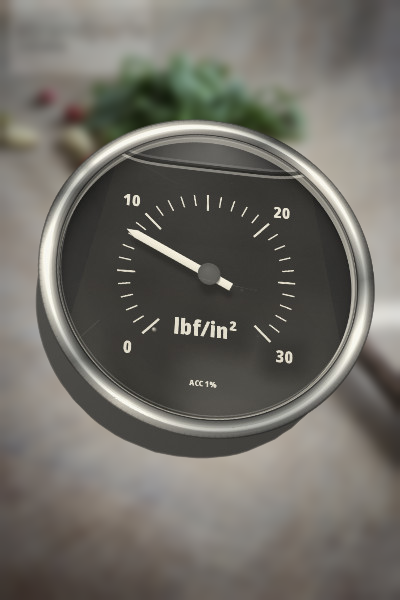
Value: 8 psi
